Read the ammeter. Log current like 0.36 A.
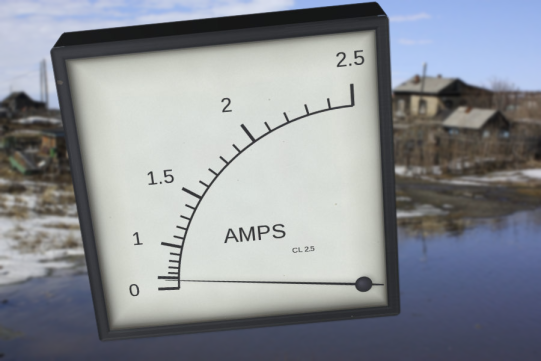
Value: 0.5 A
